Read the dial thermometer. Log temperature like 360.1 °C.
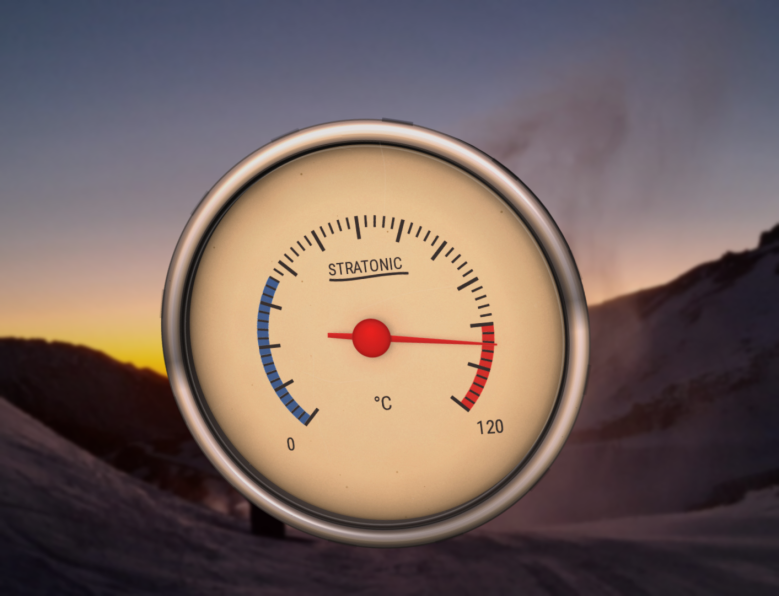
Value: 104 °C
